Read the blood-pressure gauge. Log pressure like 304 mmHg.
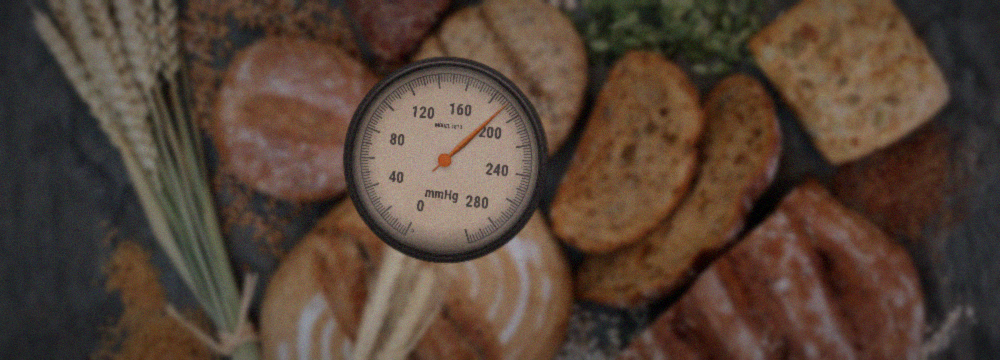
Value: 190 mmHg
